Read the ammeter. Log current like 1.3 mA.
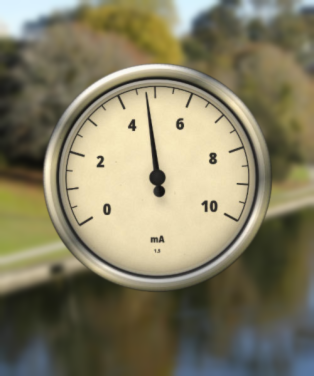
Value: 4.75 mA
